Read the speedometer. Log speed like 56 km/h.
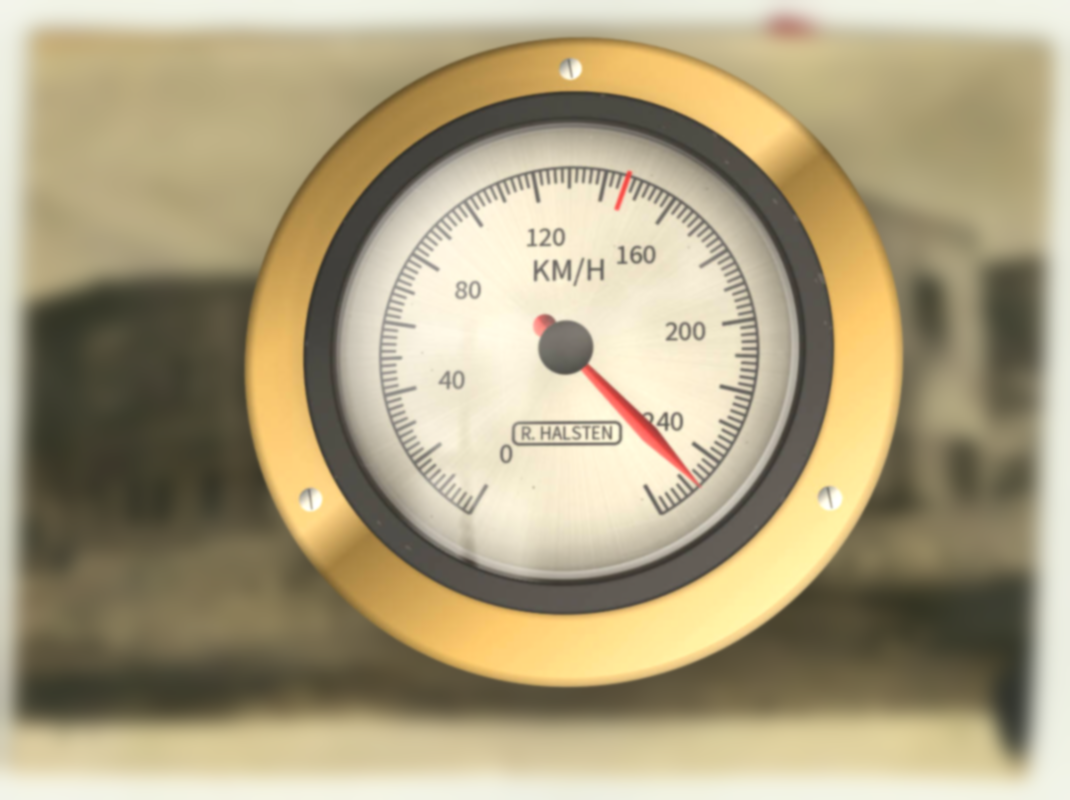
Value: 248 km/h
